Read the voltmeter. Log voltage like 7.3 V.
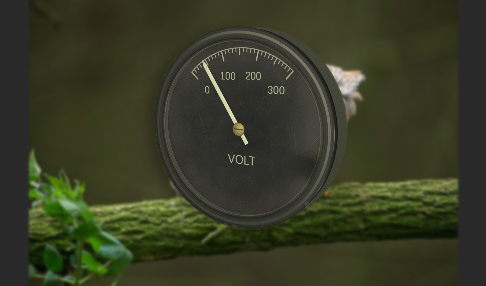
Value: 50 V
